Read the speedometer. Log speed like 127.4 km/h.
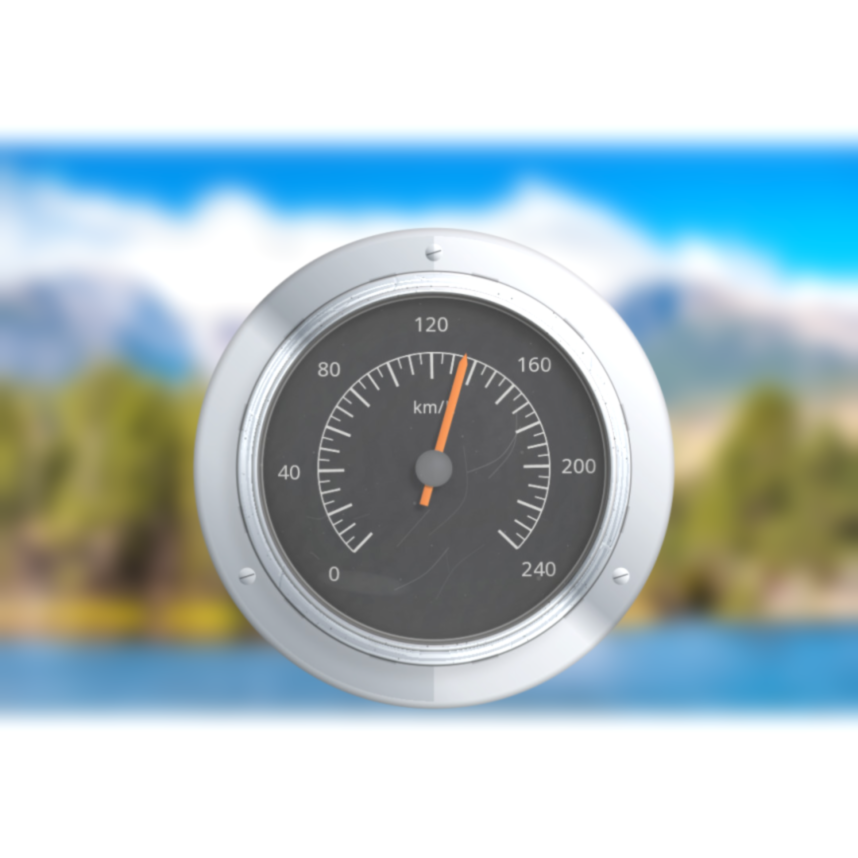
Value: 135 km/h
